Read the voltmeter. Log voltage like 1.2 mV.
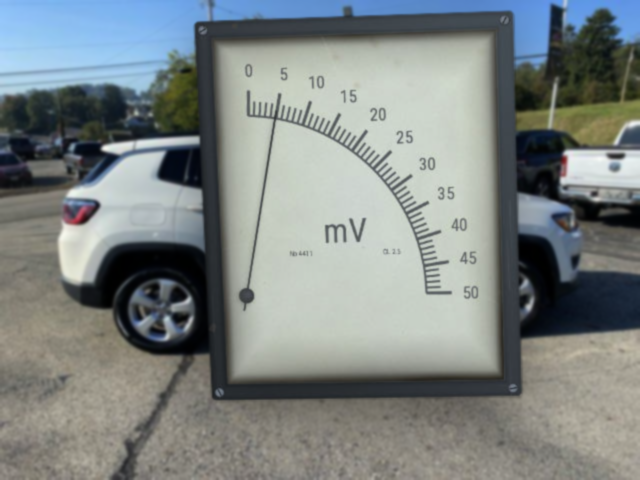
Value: 5 mV
